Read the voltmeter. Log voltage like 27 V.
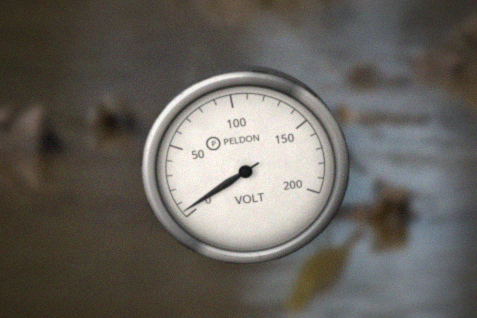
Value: 5 V
